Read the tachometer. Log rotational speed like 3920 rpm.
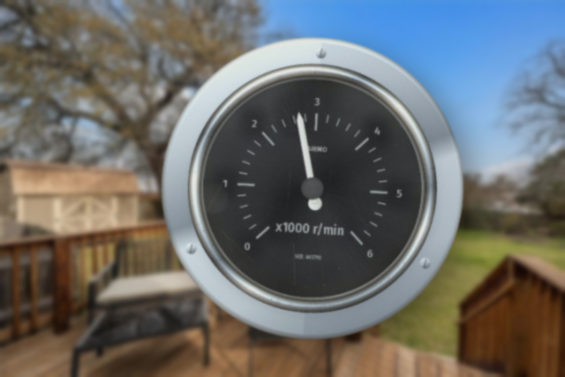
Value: 2700 rpm
